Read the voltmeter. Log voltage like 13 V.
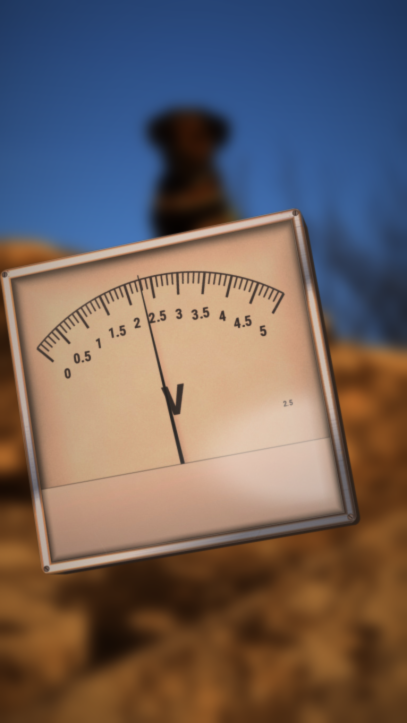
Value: 2.3 V
